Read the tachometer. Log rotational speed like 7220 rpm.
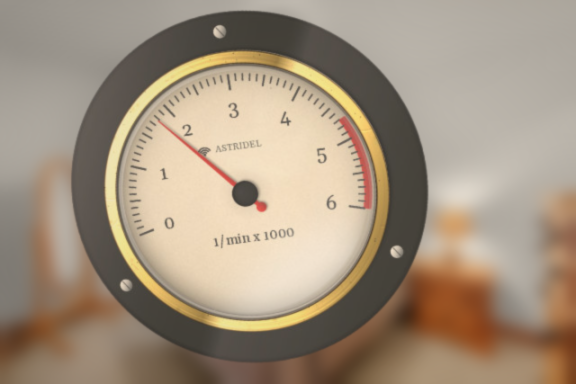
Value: 1800 rpm
